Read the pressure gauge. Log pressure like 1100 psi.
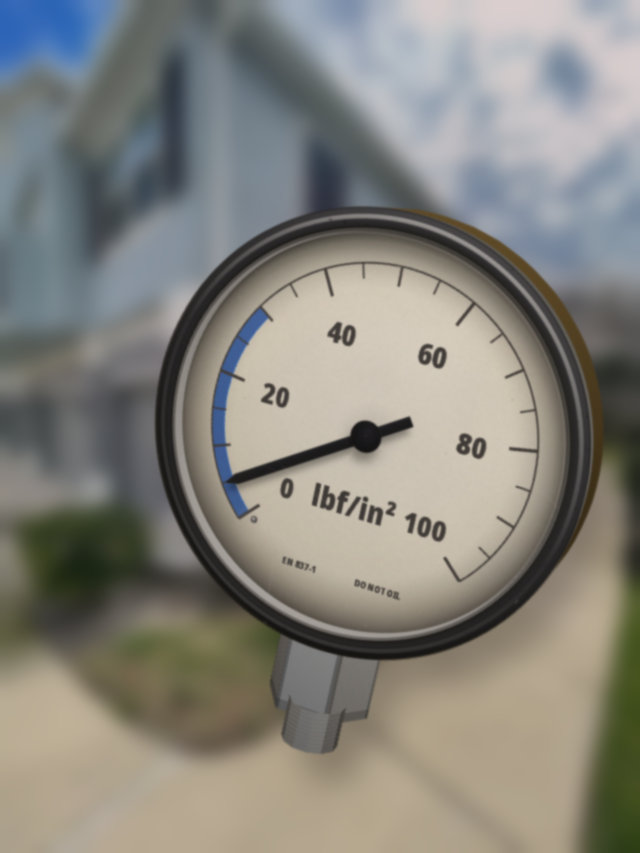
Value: 5 psi
